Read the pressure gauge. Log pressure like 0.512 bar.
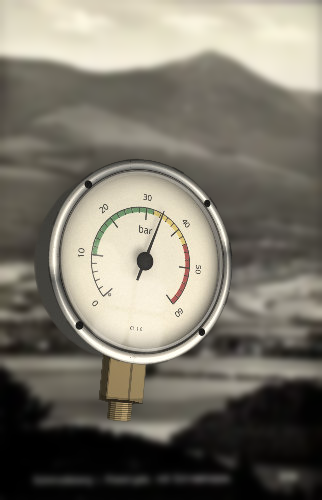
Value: 34 bar
